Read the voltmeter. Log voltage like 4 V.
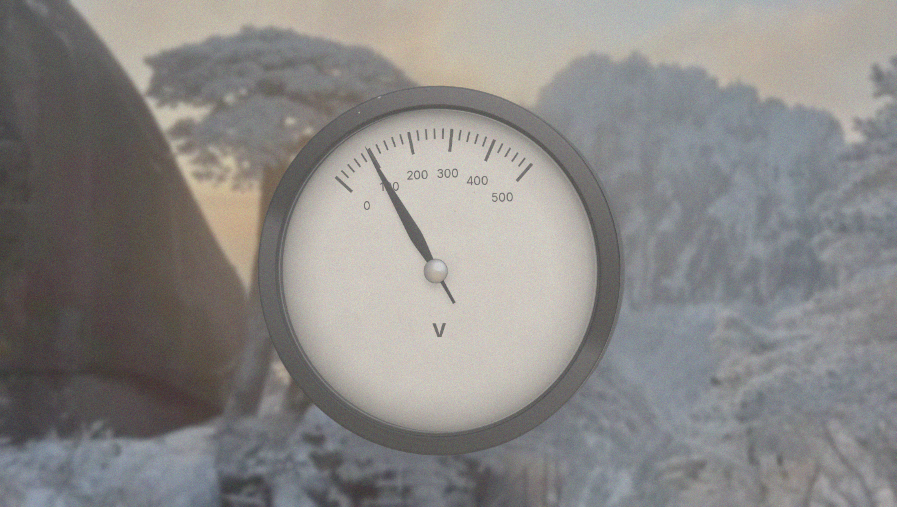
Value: 100 V
